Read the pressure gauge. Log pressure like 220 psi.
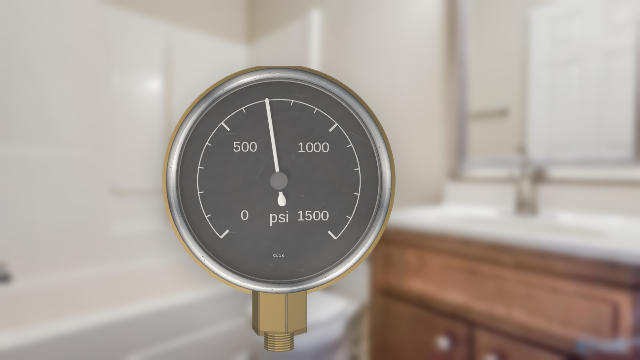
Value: 700 psi
